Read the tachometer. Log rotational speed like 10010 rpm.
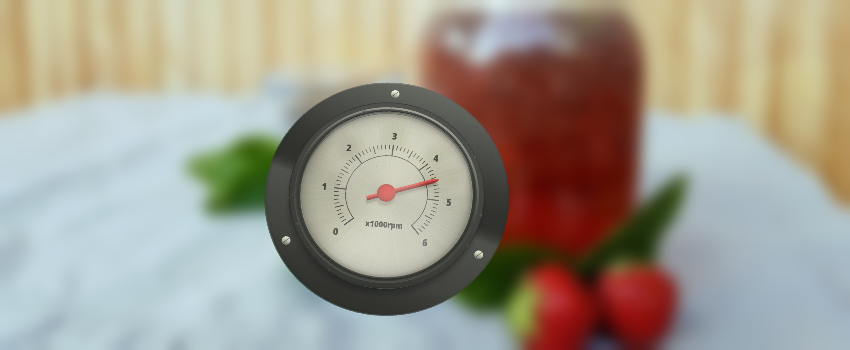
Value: 4500 rpm
